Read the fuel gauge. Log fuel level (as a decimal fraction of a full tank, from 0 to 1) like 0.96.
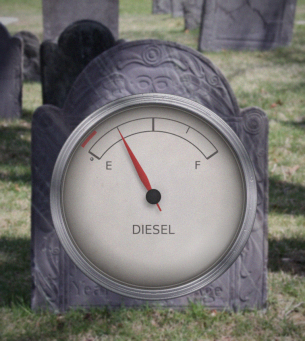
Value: 0.25
